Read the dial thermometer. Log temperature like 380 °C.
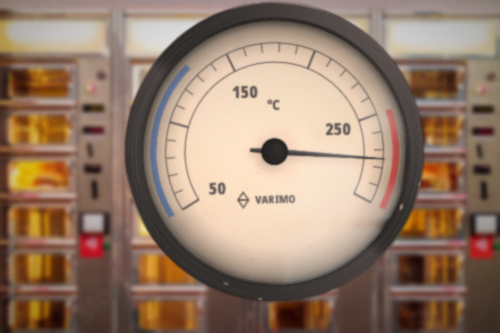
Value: 275 °C
